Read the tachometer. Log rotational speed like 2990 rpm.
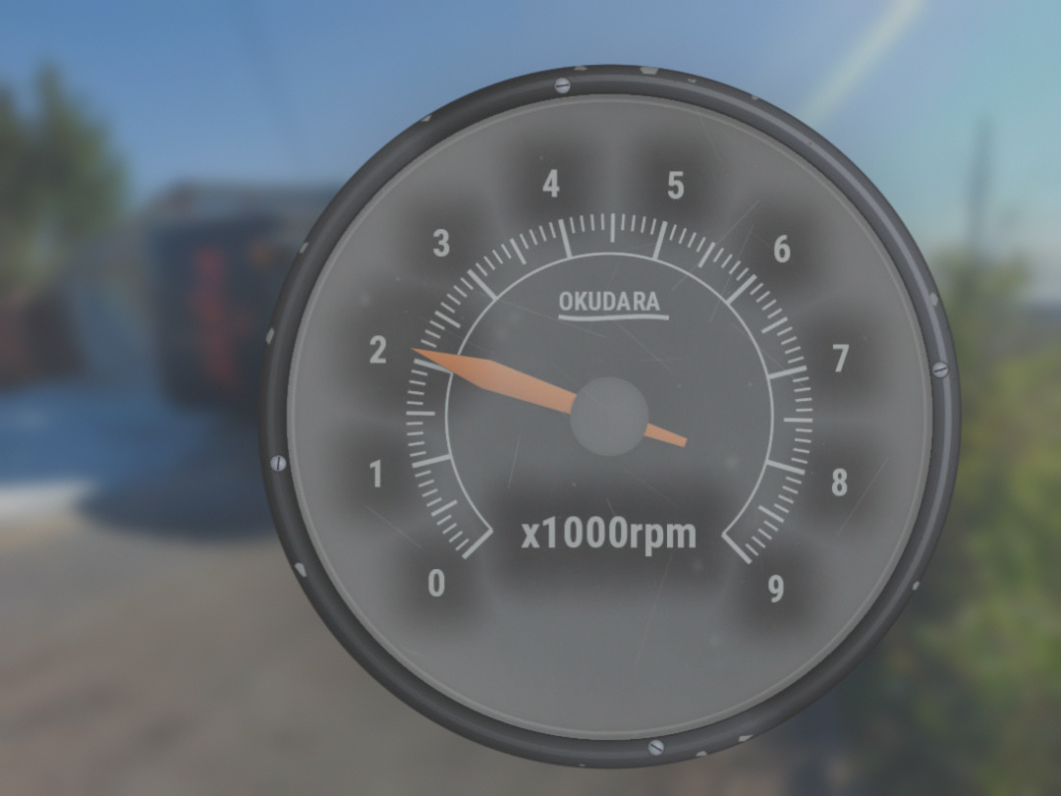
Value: 2100 rpm
